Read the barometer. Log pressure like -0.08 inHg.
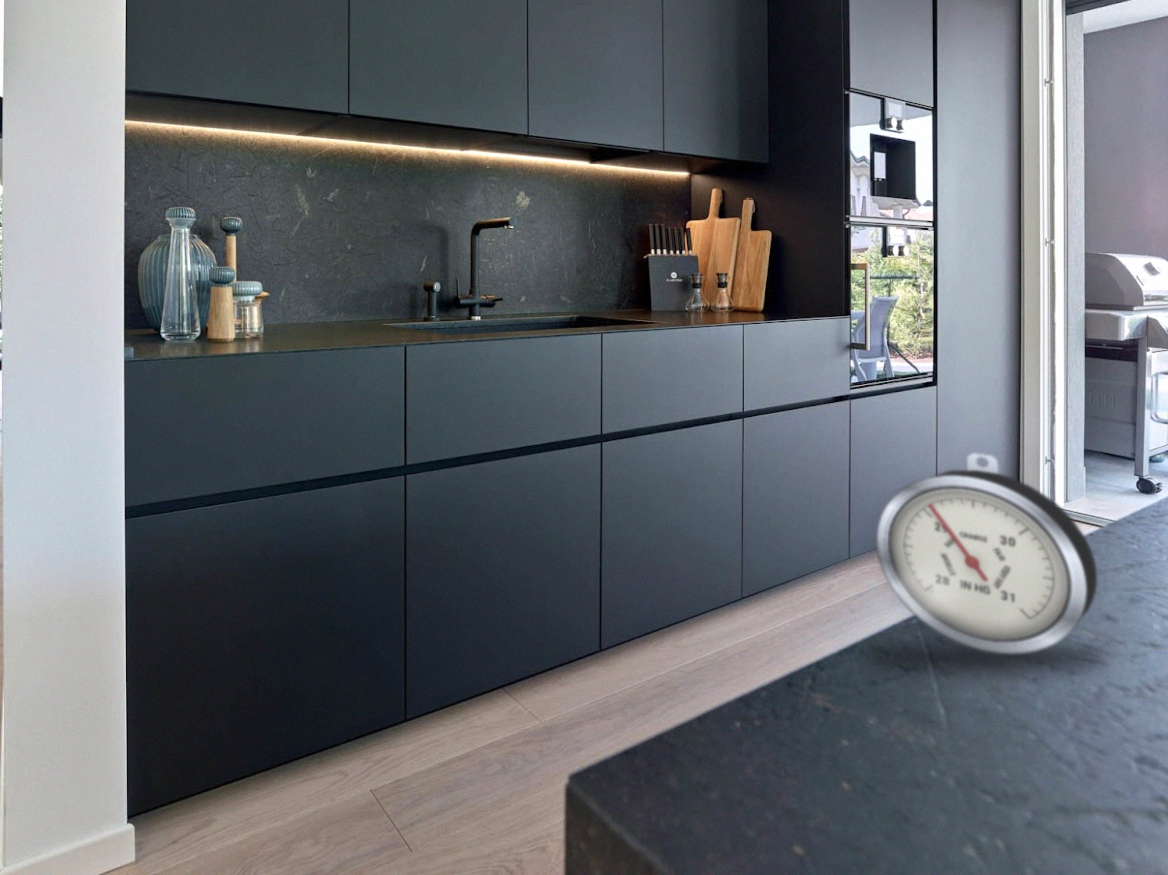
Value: 29.1 inHg
